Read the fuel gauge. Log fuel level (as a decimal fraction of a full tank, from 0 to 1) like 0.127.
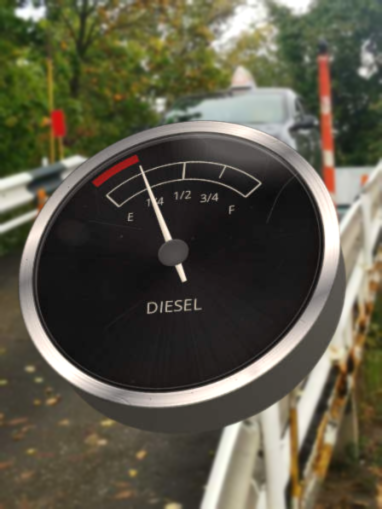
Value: 0.25
